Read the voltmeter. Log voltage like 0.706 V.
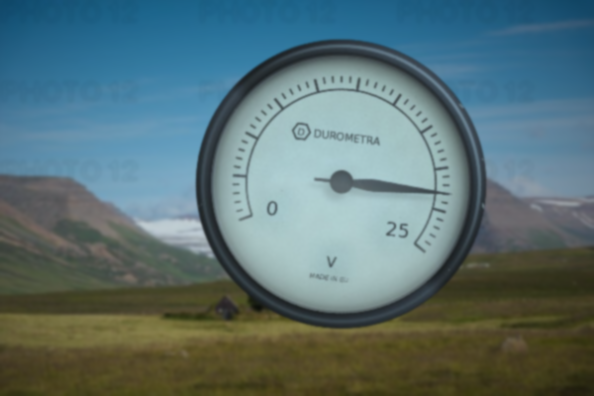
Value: 21.5 V
